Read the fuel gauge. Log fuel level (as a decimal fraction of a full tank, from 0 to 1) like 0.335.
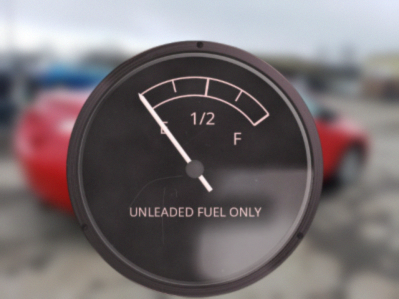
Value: 0
